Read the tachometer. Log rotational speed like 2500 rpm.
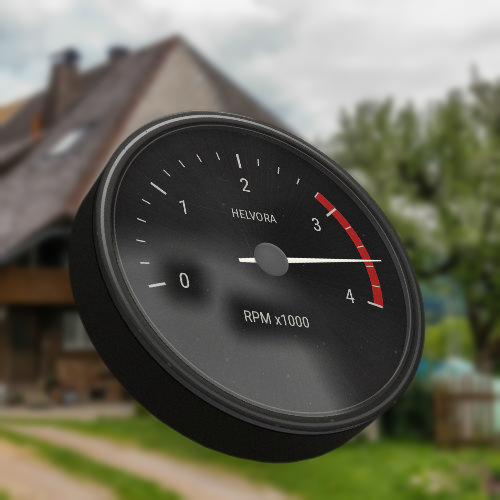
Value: 3600 rpm
